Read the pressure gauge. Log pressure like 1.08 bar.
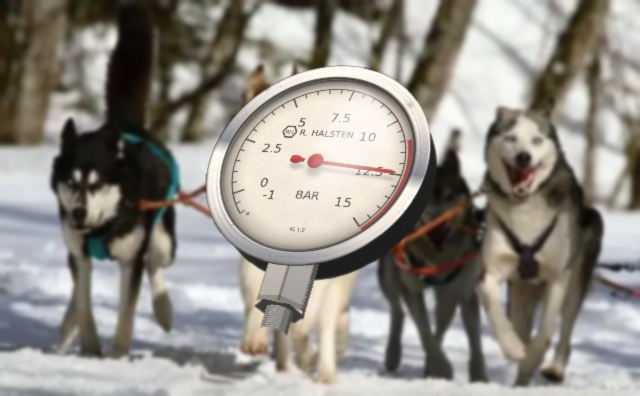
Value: 12.5 bar
